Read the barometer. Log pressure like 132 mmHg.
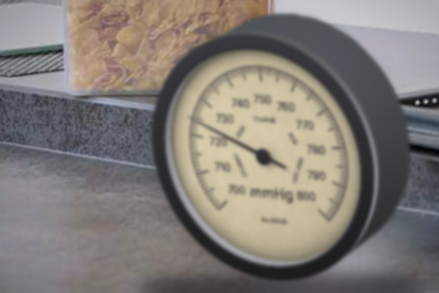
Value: 725 mmHg
